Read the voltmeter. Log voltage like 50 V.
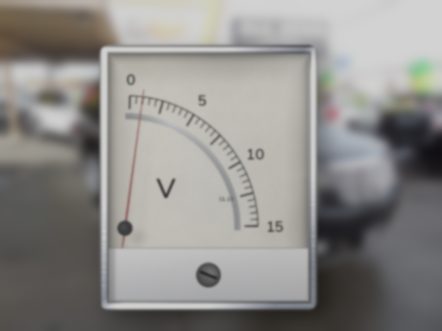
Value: 1 V
